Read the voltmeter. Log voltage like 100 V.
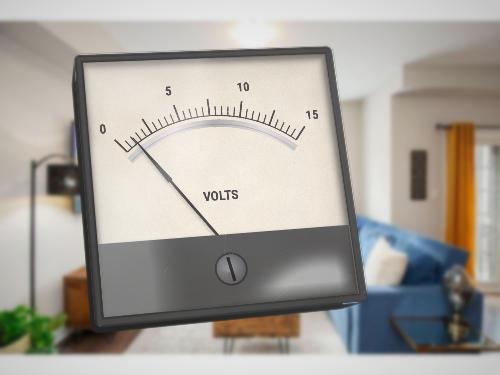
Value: 1 V
